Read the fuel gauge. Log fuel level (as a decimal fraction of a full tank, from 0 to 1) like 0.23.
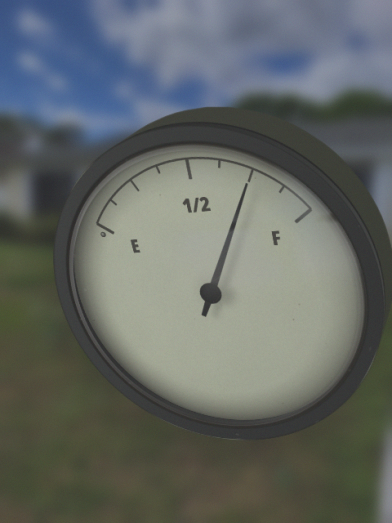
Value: 0.75
